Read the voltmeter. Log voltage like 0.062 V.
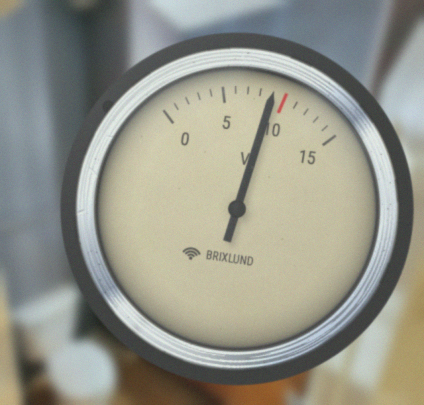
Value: 9 V
